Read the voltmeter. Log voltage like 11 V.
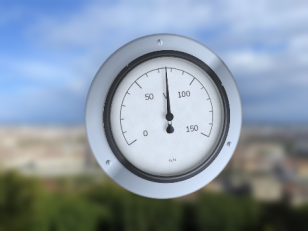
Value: 75 V
